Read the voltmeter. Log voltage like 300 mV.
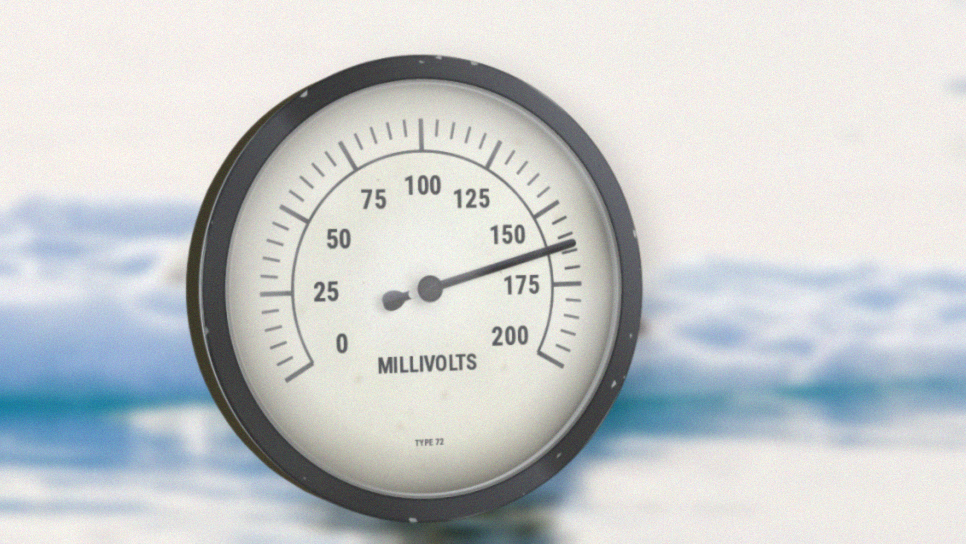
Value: 162.5 mV
